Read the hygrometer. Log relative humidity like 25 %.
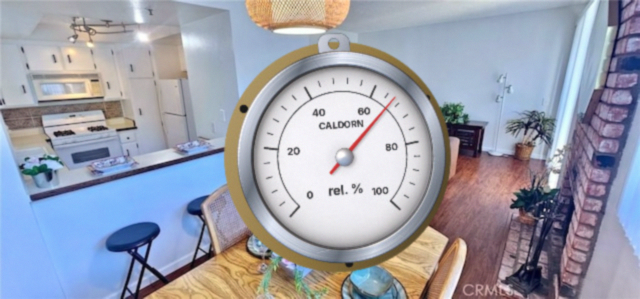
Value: 66 %
